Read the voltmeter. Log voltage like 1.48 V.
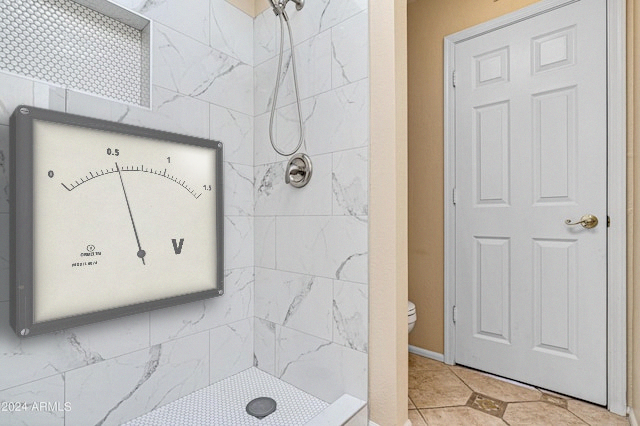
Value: 0.5 V
